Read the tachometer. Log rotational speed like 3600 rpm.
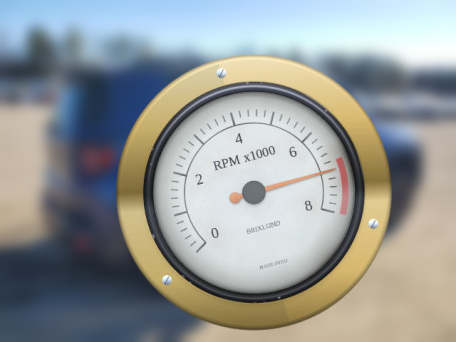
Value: 7000 rpm
